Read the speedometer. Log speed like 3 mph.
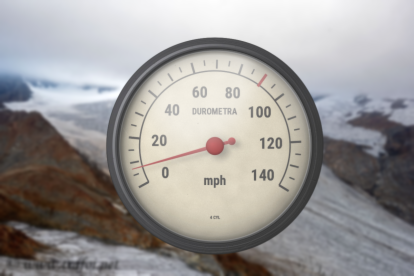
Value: 7.5 mph
